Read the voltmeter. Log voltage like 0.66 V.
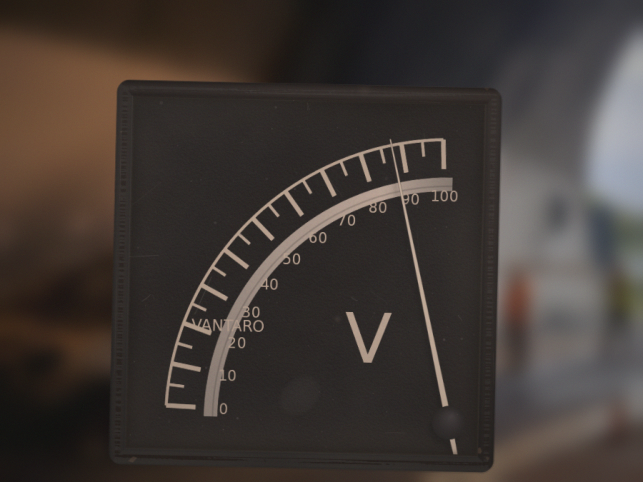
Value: 87.5 V
